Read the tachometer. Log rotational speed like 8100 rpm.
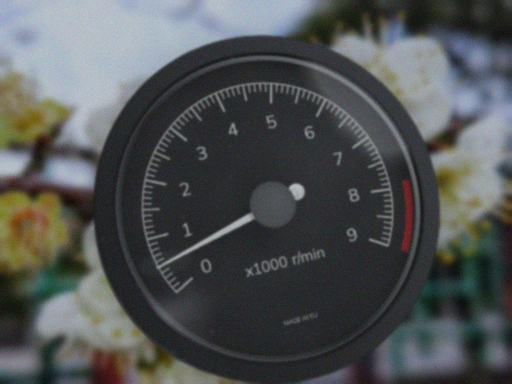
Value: 500 rpm
